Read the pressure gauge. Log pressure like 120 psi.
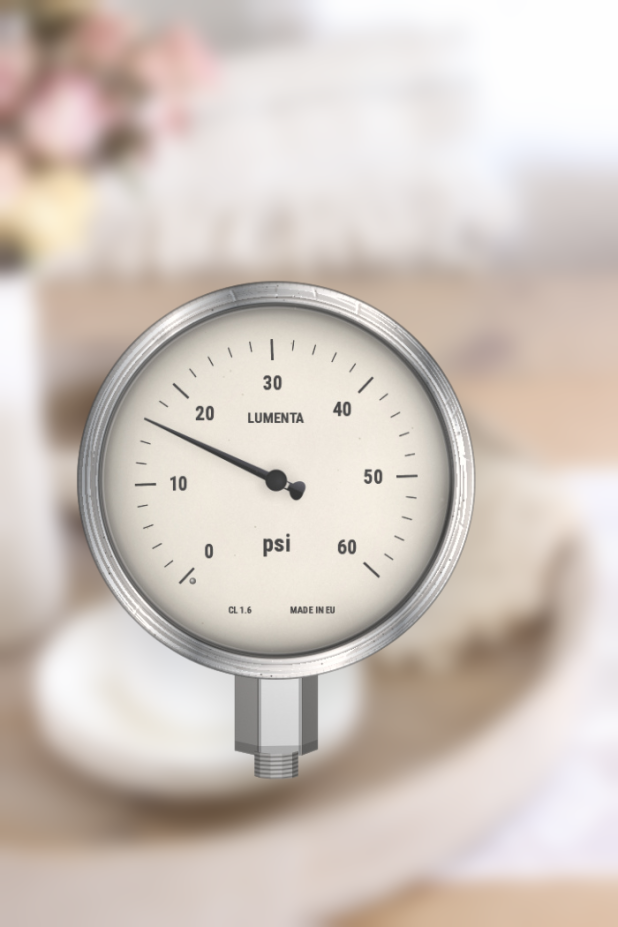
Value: 16 psi
